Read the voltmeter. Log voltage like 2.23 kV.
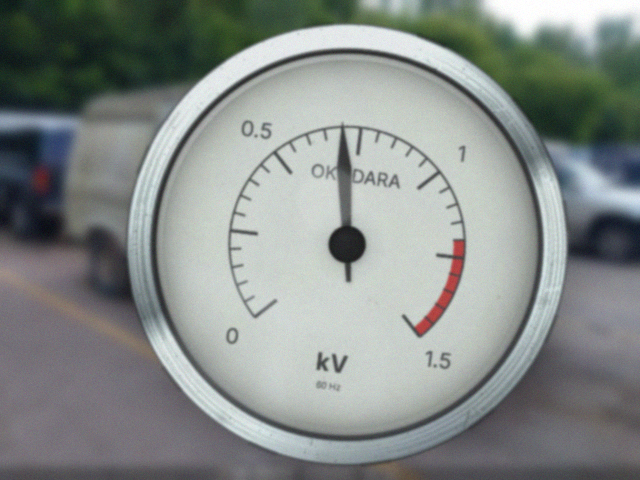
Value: 0.7 kV
